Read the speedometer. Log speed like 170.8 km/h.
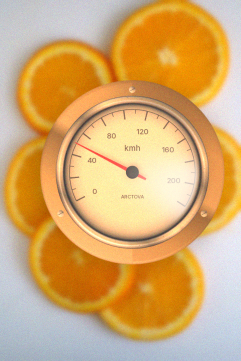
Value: 50 km/h
